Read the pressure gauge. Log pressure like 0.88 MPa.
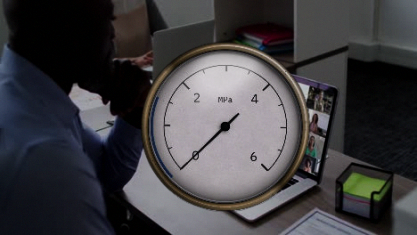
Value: 0 MPa
